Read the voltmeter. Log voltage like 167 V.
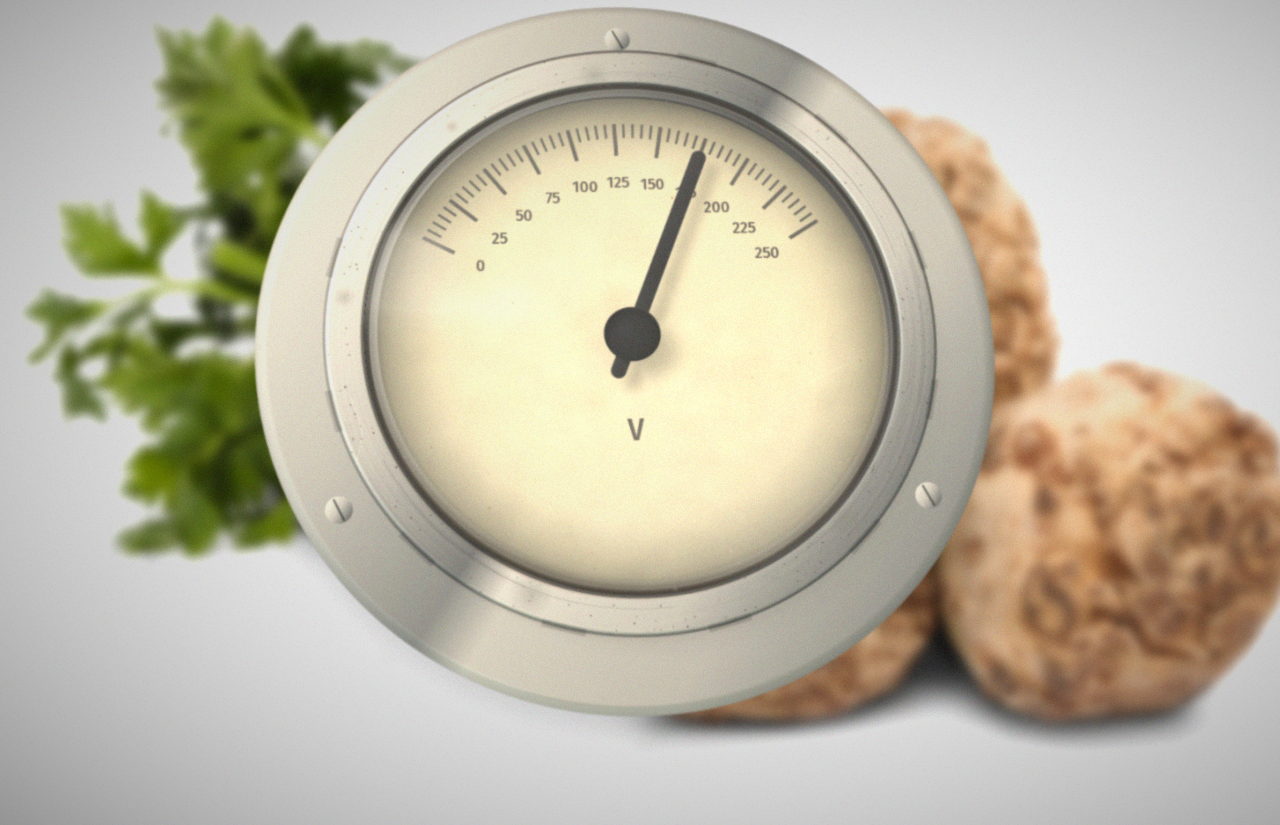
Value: 175 V
